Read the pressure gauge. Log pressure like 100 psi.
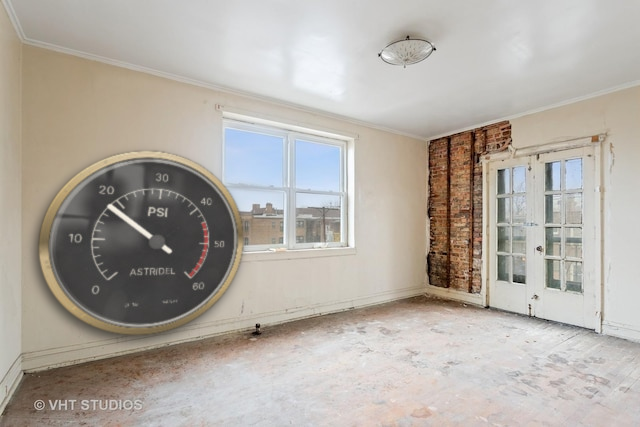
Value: 18 psi
